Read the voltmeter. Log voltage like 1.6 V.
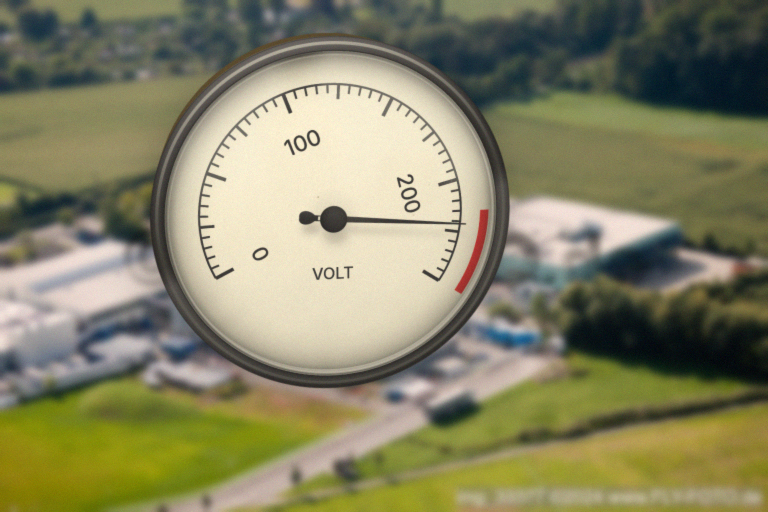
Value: 220 V
